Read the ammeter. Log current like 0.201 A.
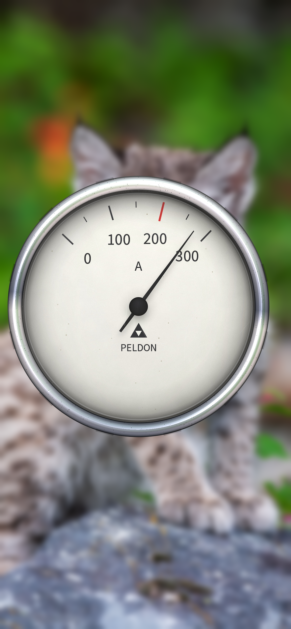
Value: 275 A
